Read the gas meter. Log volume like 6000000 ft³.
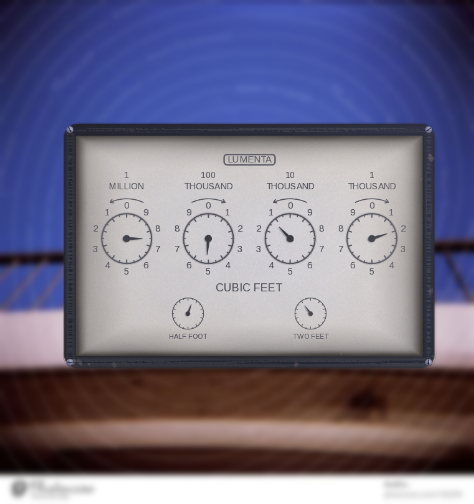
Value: 751200 ft³
